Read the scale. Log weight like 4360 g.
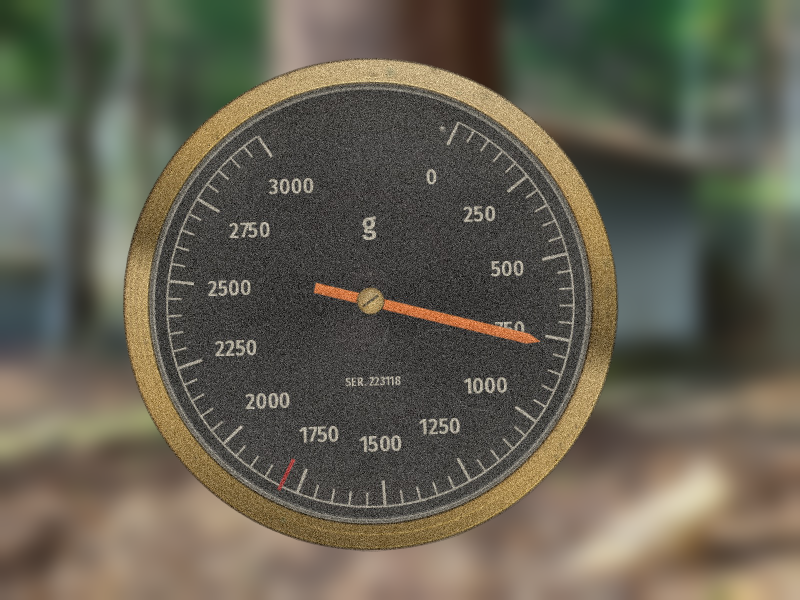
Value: 775 g
